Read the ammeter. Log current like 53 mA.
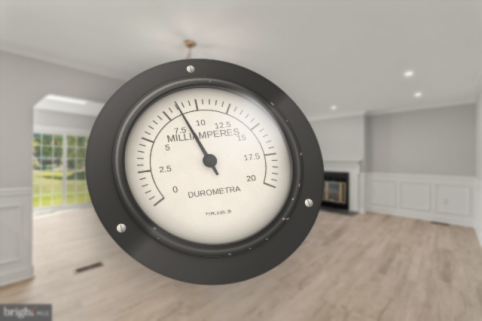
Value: 8.5 mA
